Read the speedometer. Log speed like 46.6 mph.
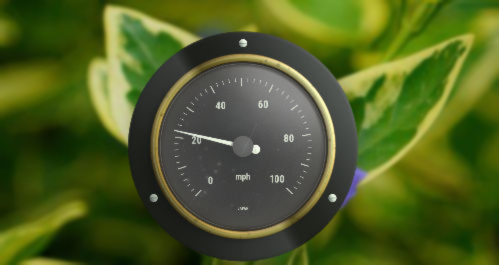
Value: 22 mph
